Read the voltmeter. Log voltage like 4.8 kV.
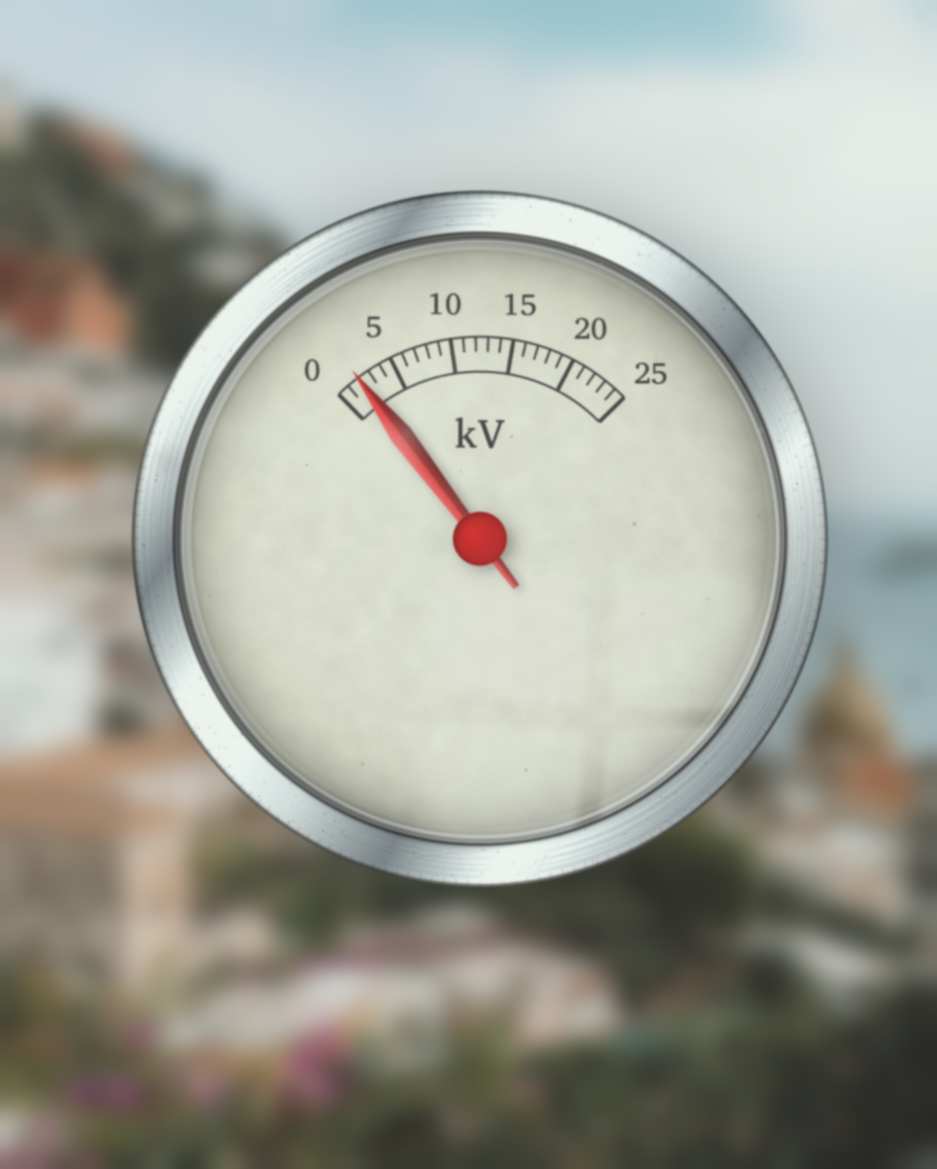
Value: 2 kV
